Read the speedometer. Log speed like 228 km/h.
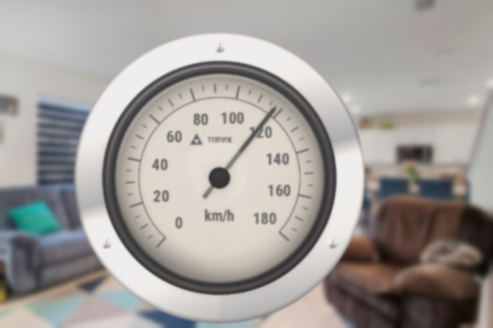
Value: 117.5 km/h
